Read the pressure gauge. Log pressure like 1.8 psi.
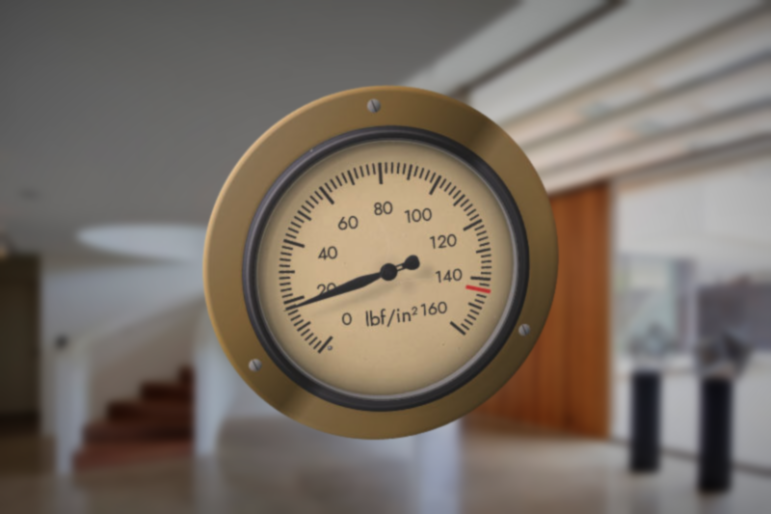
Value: 18 psi
